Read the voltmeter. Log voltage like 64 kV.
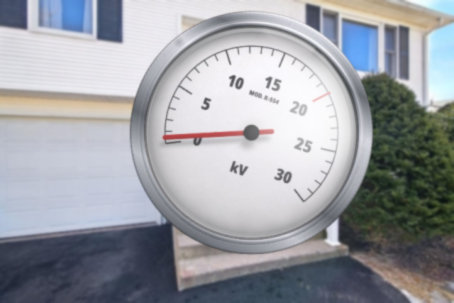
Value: 0.5 kV
